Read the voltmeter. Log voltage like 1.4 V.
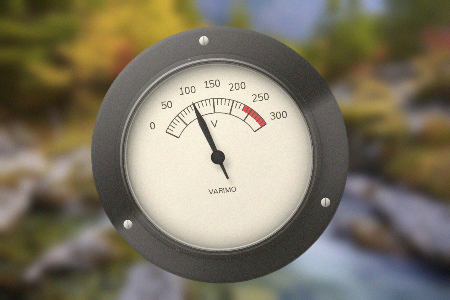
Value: 100 V
